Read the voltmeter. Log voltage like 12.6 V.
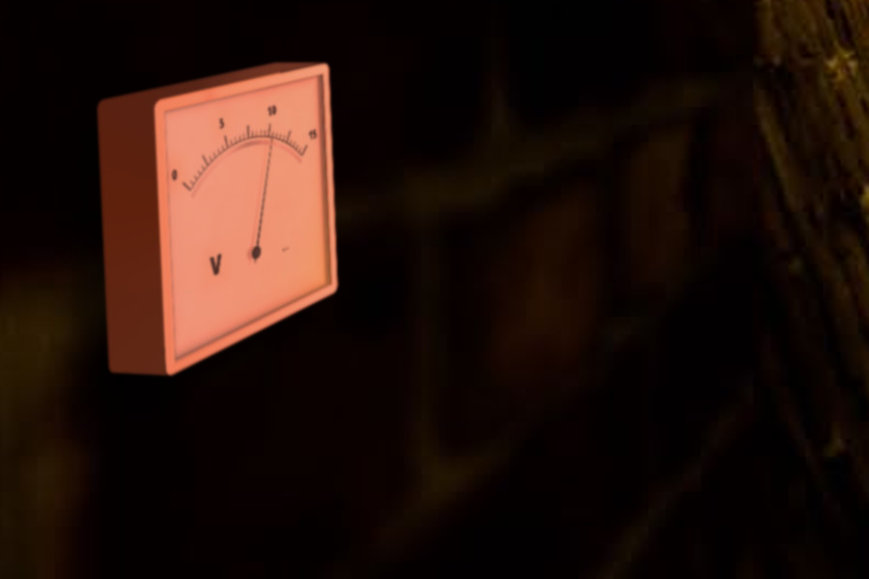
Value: 10 V
